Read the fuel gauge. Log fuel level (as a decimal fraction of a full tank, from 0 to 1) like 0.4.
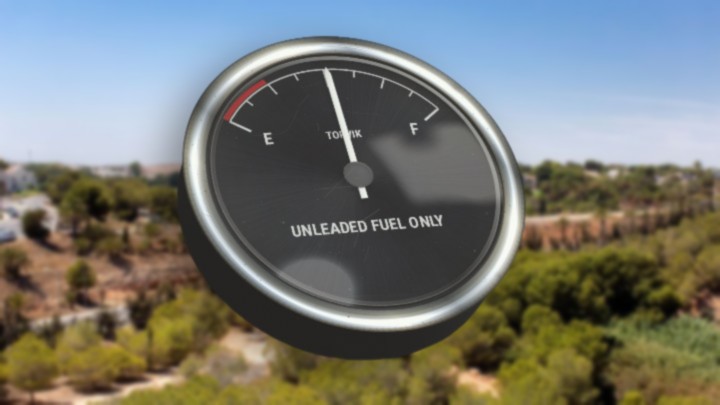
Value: 0.5
